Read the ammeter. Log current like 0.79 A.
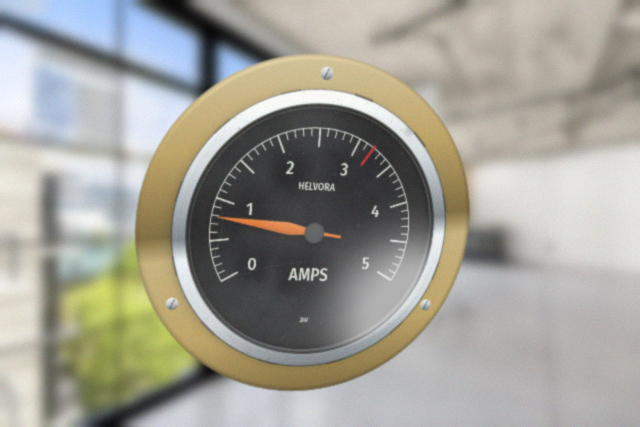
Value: 0.8 A
